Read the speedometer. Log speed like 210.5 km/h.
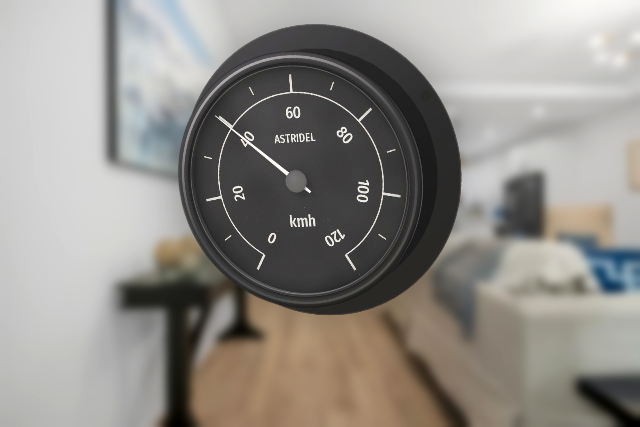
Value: 40 km/h
